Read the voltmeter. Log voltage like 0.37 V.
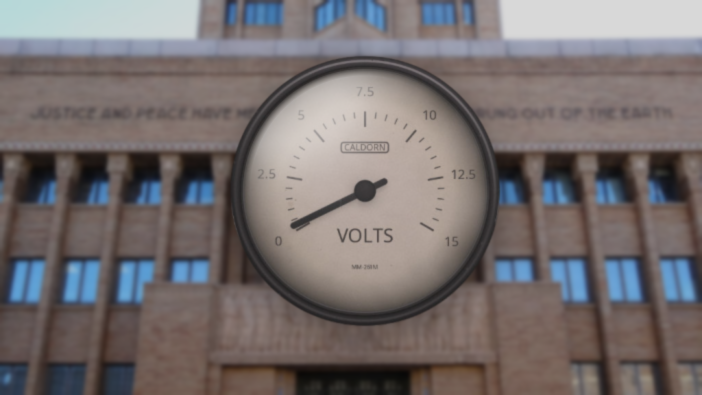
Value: 0.25 V
